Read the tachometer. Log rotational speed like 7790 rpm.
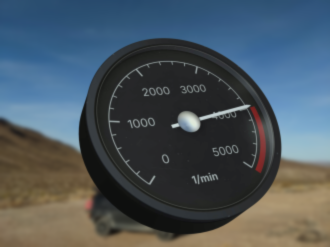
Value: 4000 rpm
